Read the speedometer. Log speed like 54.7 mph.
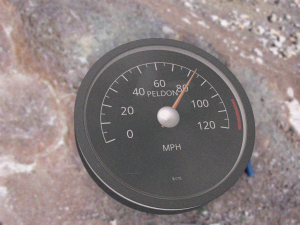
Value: 82.5 mph
